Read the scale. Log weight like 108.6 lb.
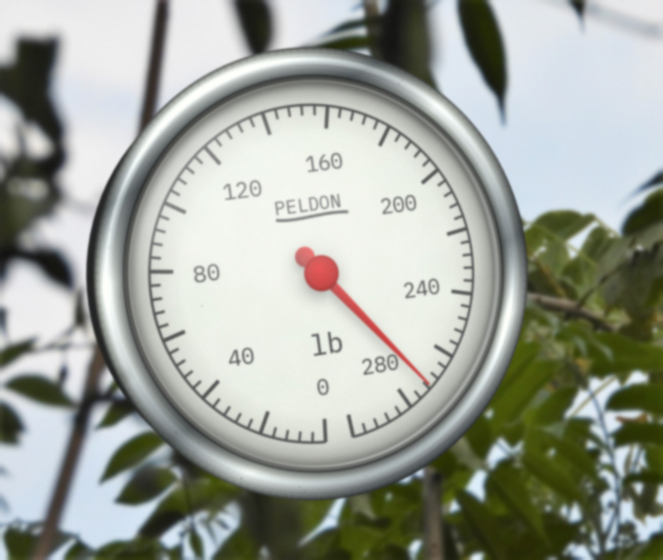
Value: 272 lb
